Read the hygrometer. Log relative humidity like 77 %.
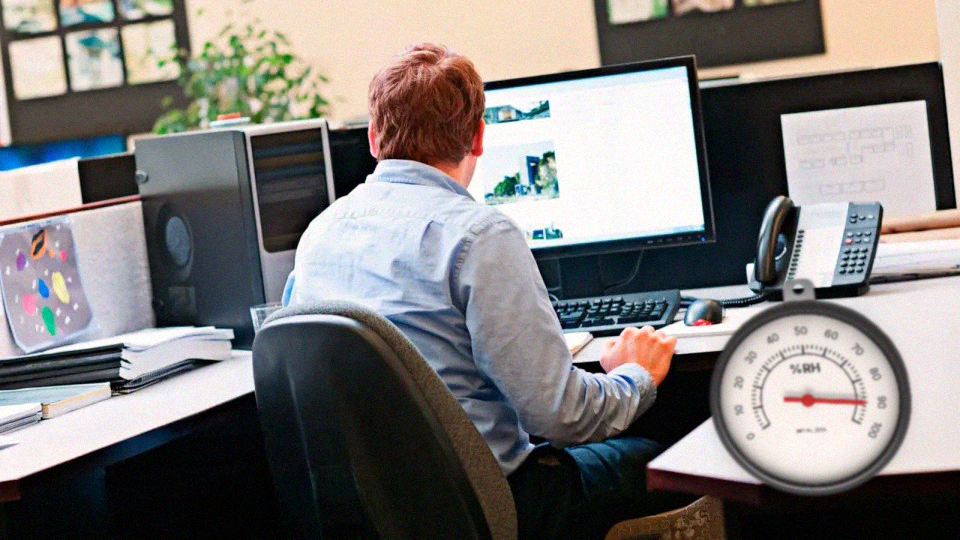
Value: 90 %
